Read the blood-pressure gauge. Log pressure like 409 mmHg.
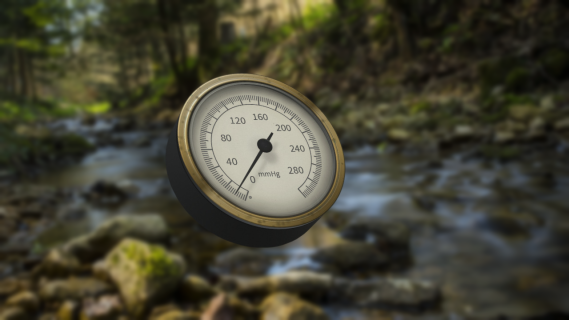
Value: 10 mmHg
